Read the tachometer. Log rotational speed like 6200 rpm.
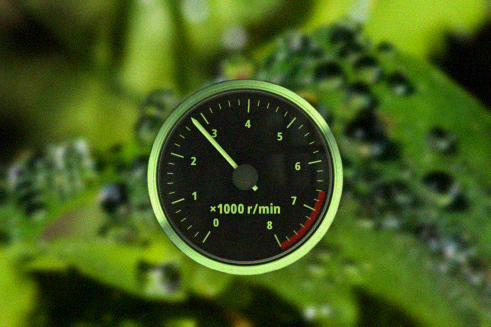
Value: 2800 rpm
